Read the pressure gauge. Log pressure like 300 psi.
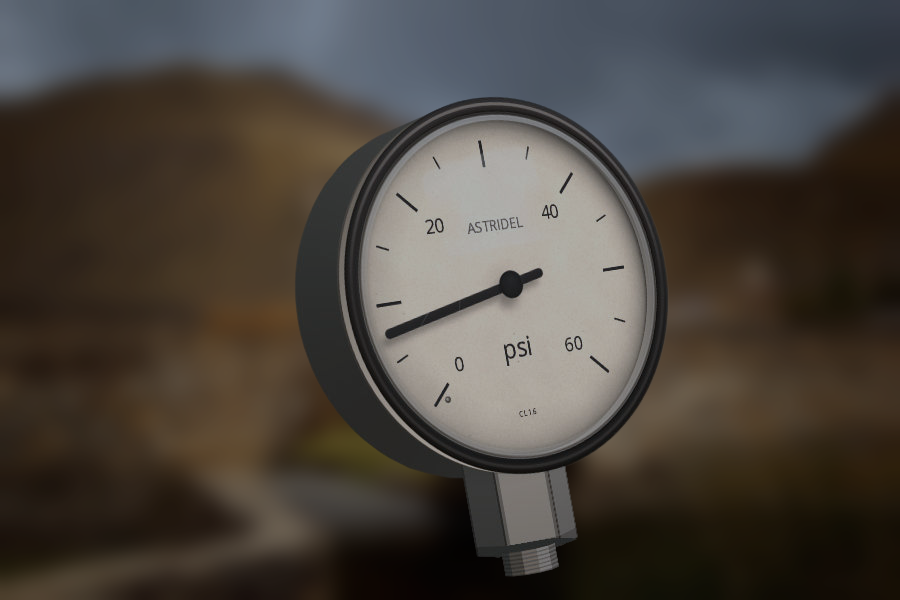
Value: 7.5 psi
